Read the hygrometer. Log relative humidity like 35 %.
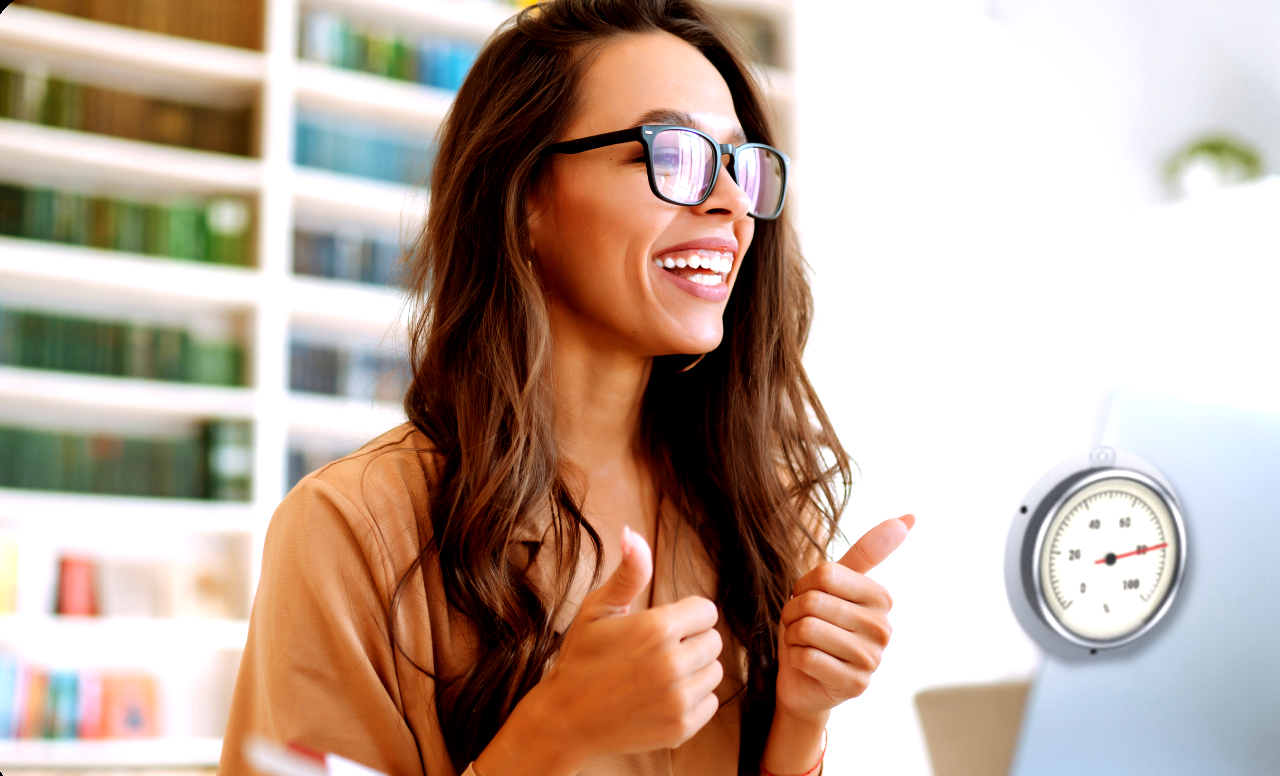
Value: 80 %
